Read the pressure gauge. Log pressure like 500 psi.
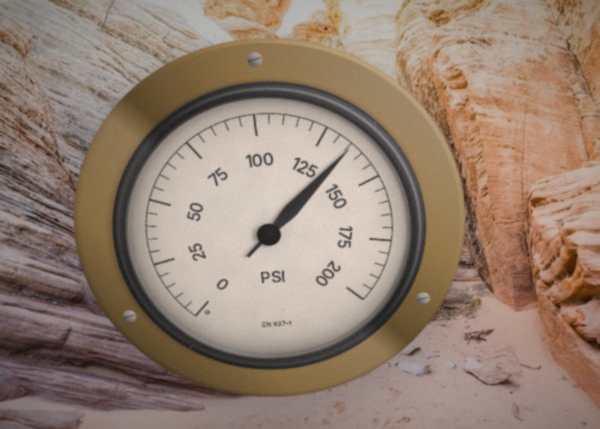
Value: 135 psi
